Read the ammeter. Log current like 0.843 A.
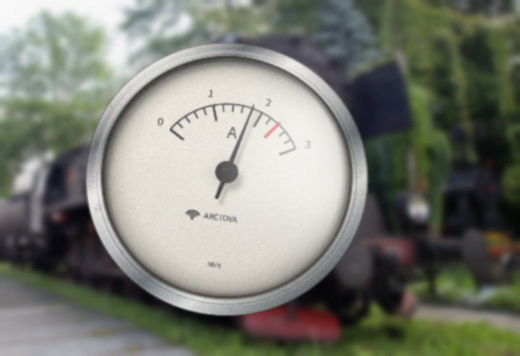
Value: 1.8 A
